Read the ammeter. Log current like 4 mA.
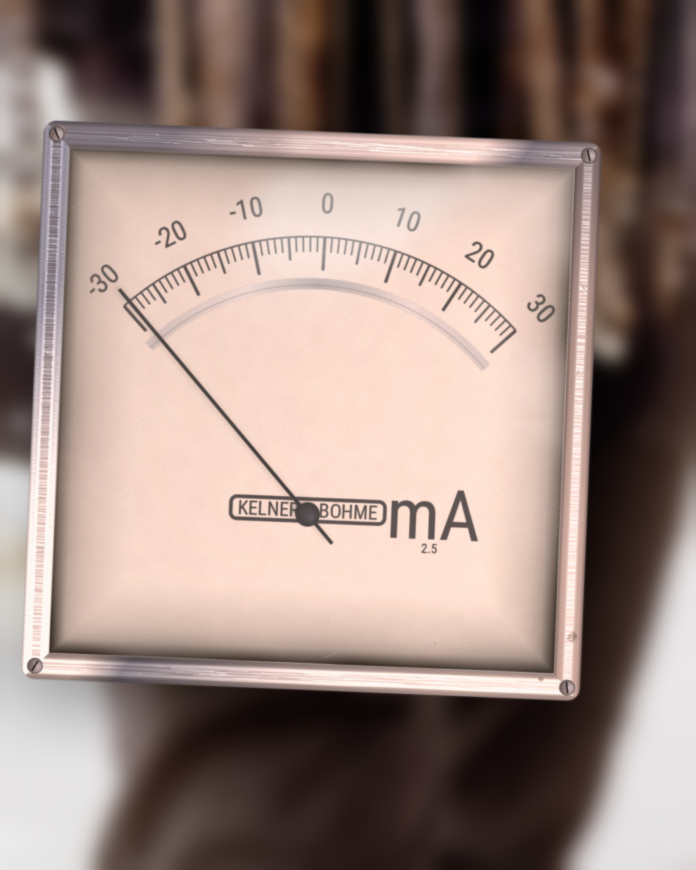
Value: -29 mA
